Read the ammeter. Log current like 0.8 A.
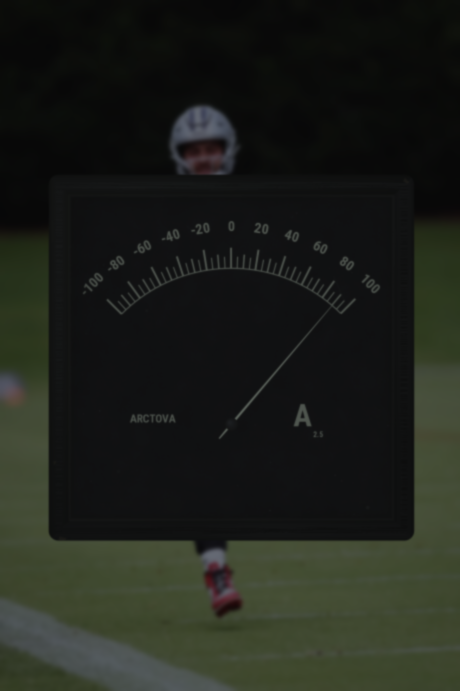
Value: 90 A
